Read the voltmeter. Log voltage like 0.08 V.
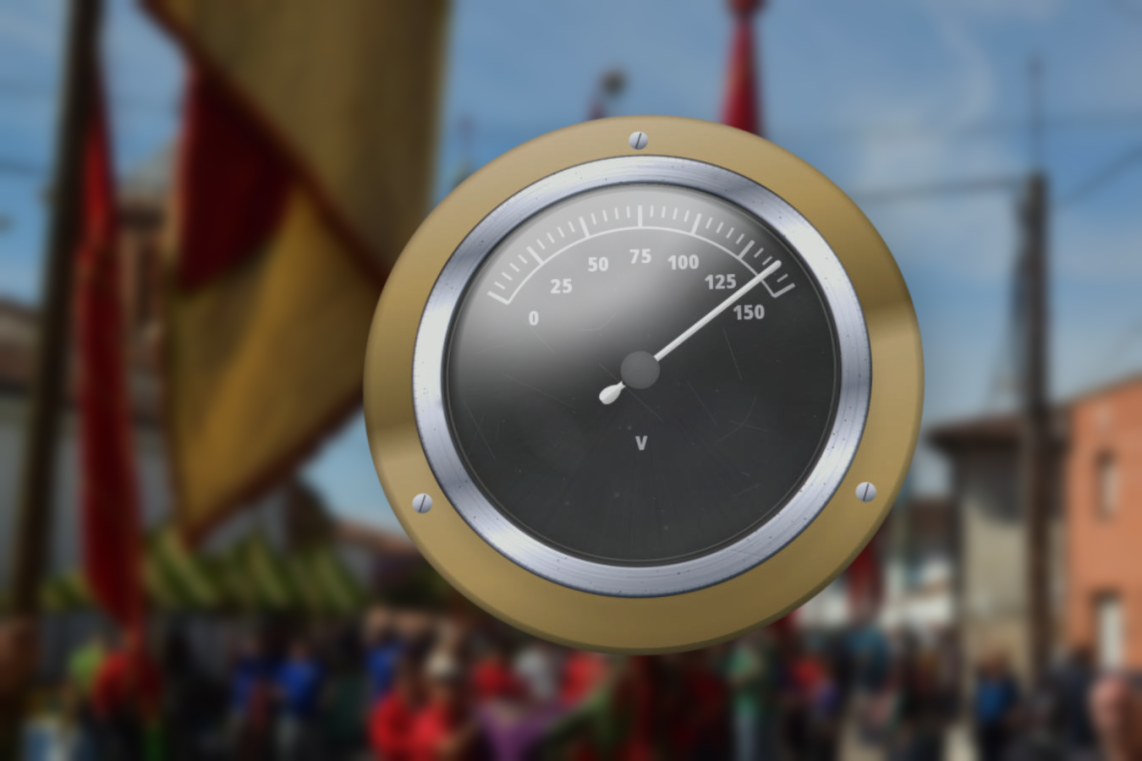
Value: 140 V
